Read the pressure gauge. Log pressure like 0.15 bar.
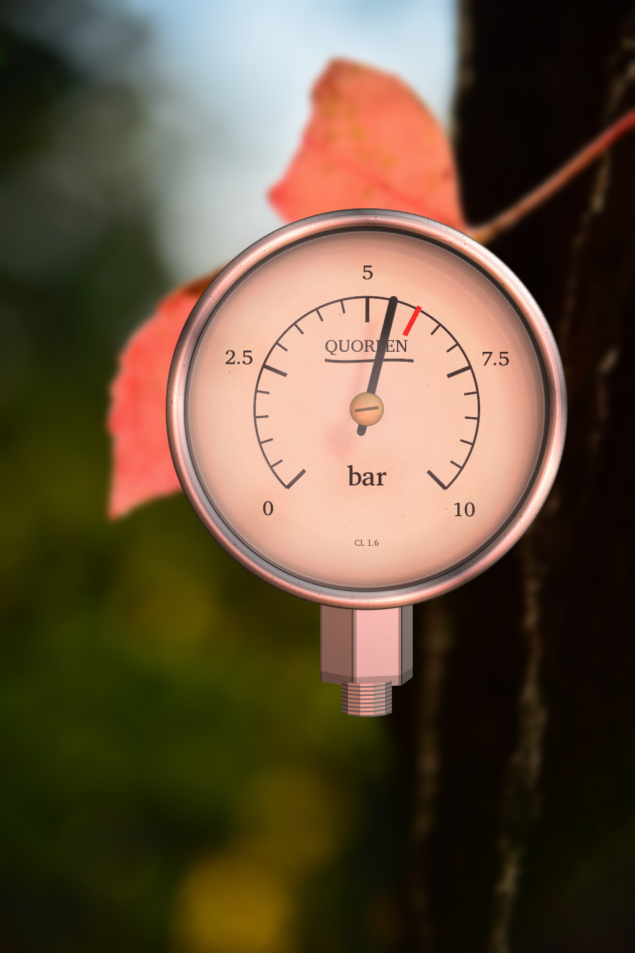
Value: 5.5 bar
